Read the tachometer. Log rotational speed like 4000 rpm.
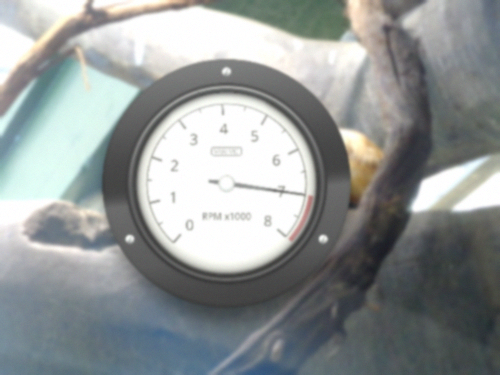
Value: 7000 rpm
